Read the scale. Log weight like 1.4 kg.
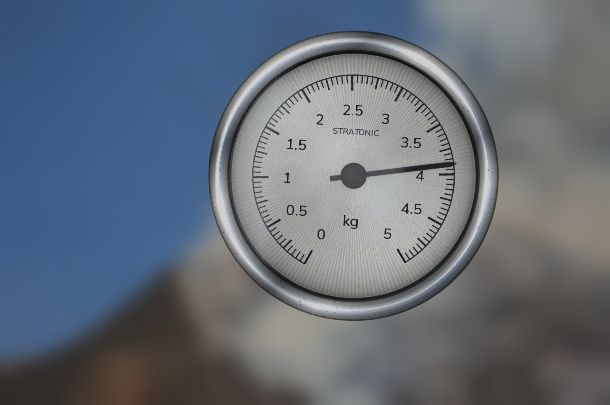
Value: 3.9 kg
